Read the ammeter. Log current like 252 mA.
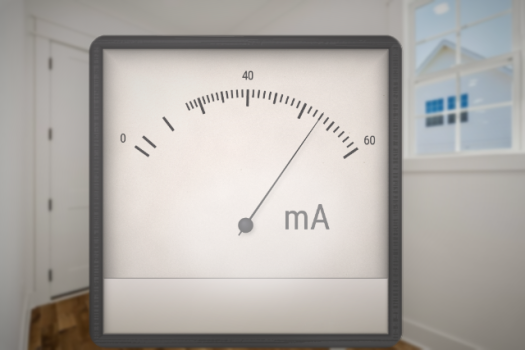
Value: 53 mA
